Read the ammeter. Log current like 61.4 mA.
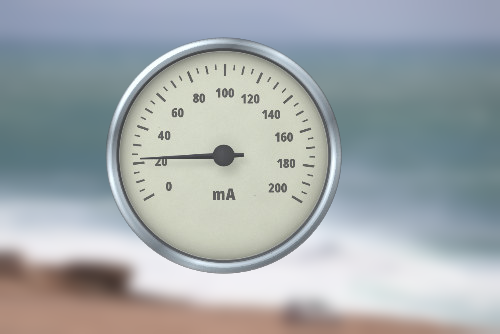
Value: 22.5 mA
